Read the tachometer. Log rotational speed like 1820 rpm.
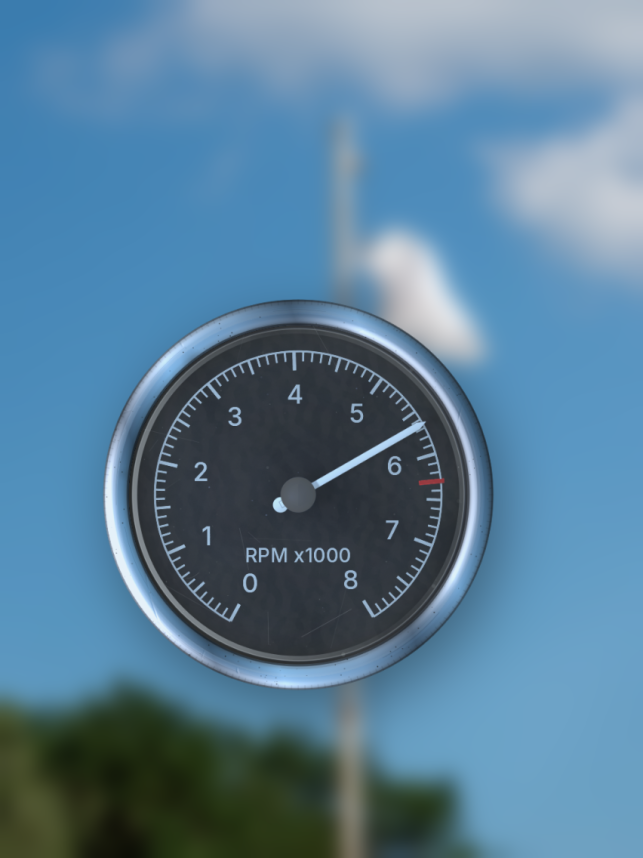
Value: 5650 rpm
